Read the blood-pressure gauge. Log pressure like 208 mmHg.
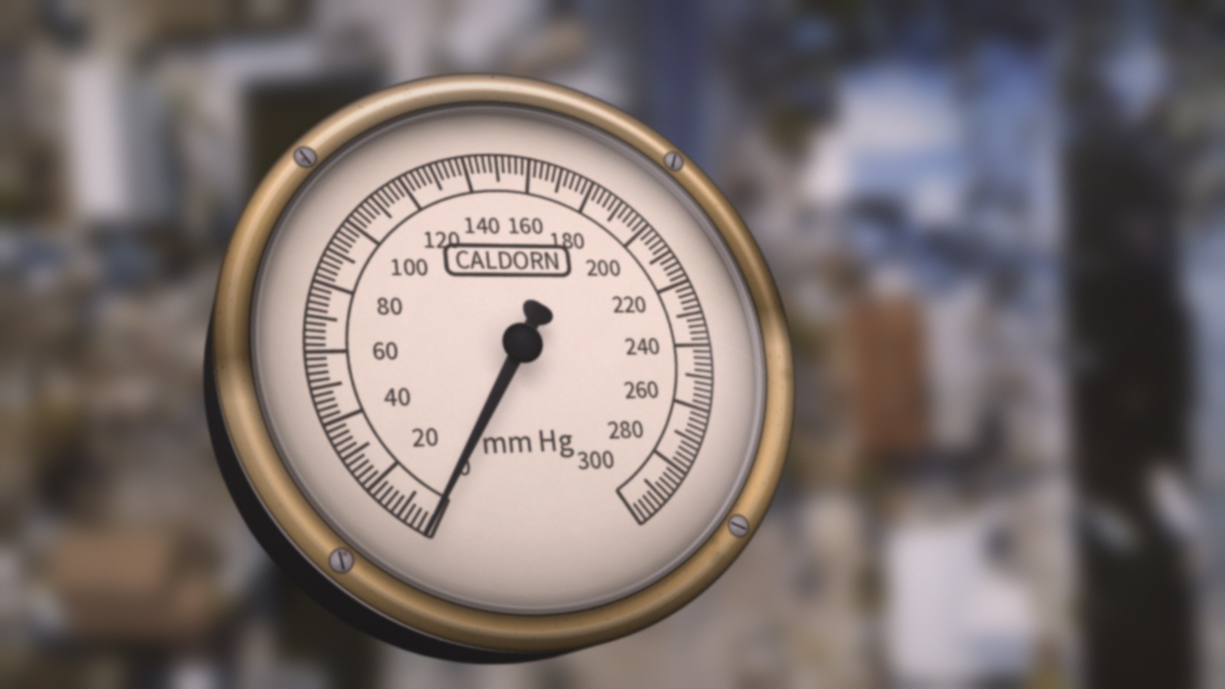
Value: 2 mmHg
